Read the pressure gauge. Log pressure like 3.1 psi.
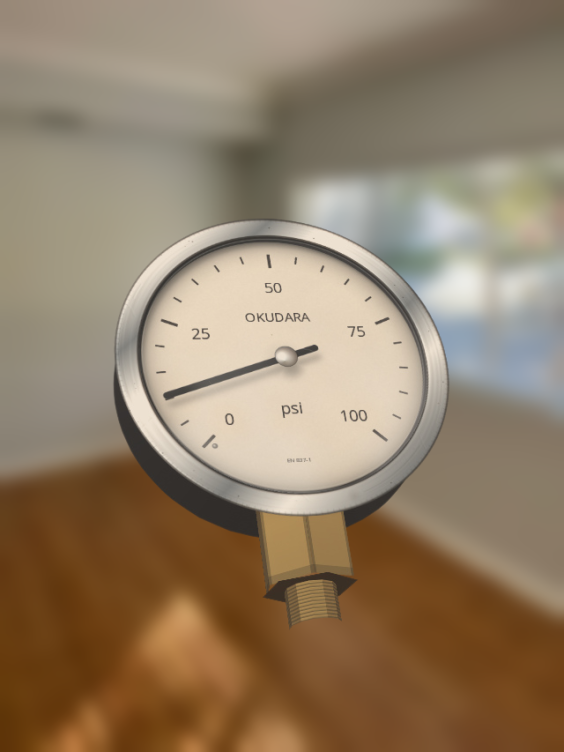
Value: 10 psi
